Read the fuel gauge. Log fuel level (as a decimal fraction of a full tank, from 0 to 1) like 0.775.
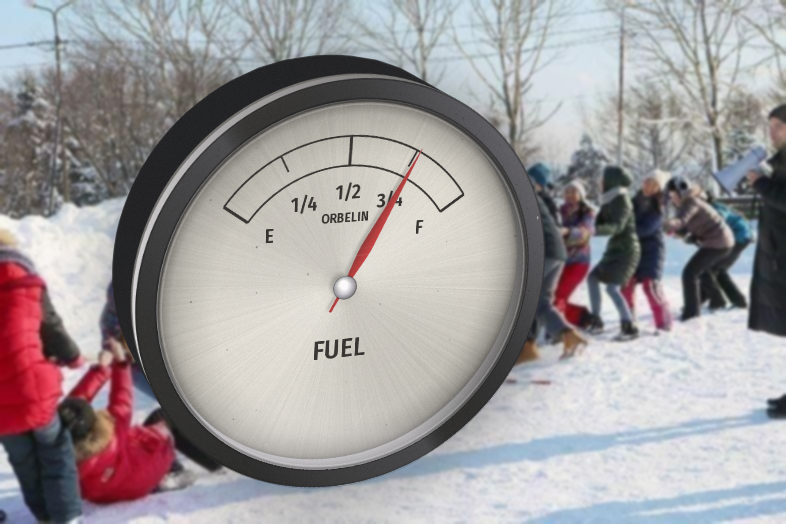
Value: 0.75
